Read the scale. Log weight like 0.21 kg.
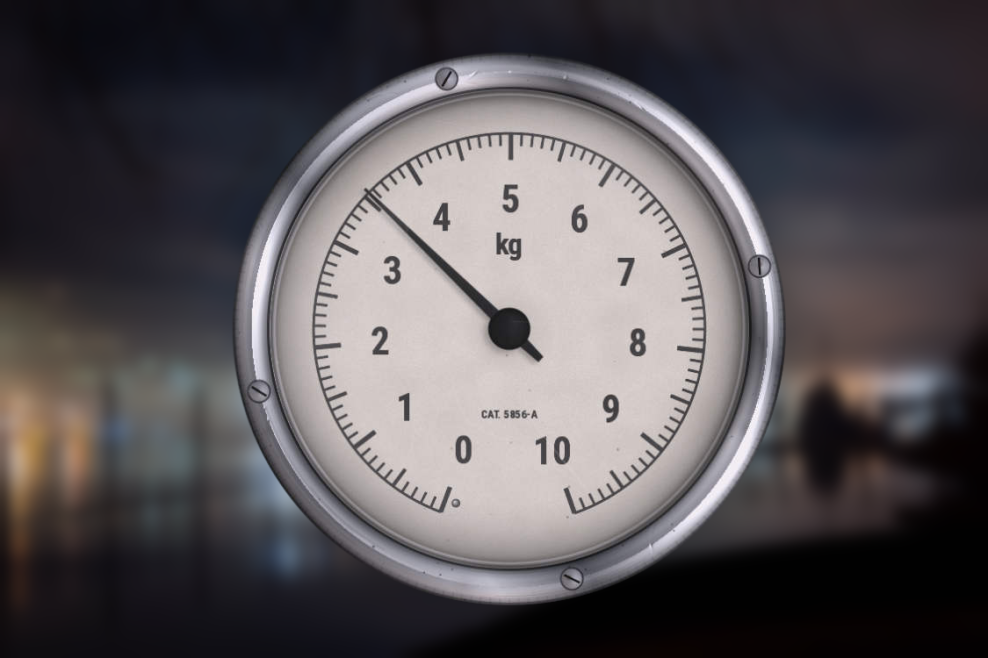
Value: 3.55 kg
